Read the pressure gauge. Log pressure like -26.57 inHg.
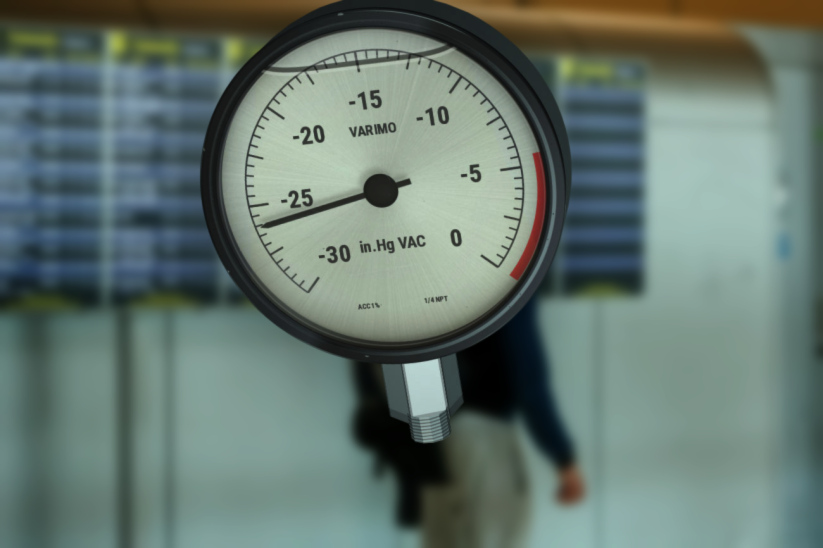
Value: -26 inHg
